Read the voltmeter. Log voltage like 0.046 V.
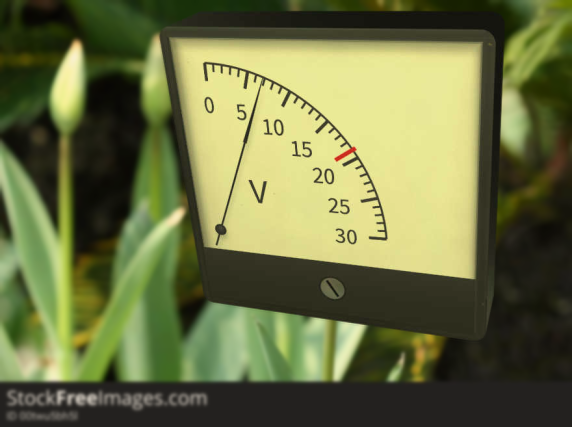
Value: 7 V
